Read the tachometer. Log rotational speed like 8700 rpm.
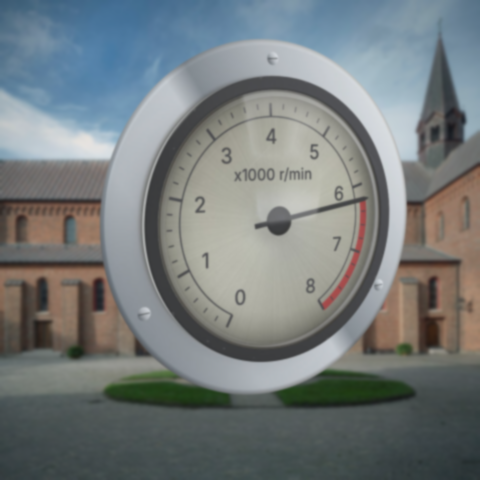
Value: 6200 rpm
